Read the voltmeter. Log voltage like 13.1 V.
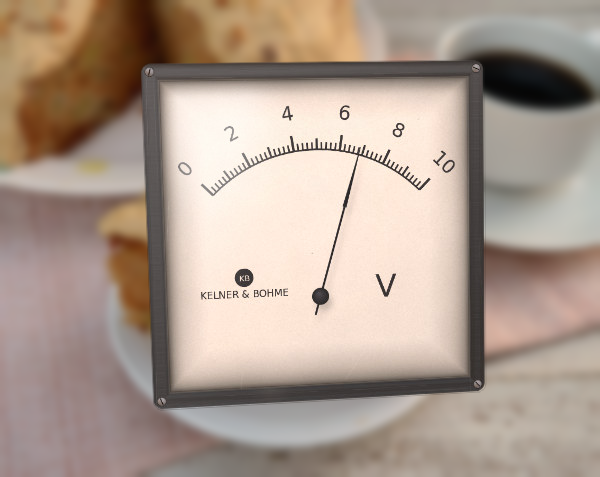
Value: 6.8 V
